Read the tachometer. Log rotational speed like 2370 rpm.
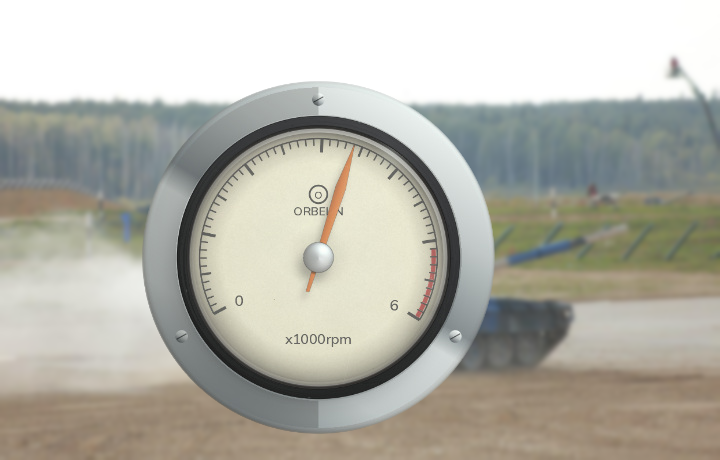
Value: 3400 rpm
